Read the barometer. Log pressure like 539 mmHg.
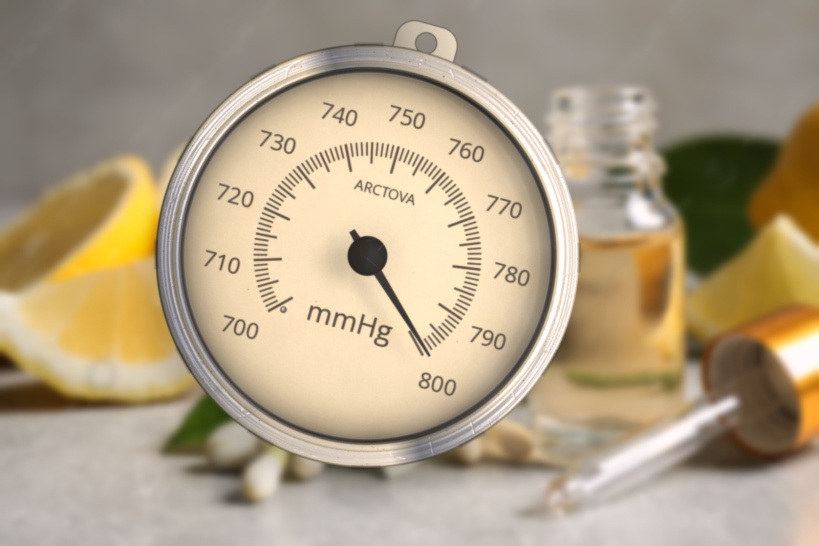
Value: 799 mmHg
